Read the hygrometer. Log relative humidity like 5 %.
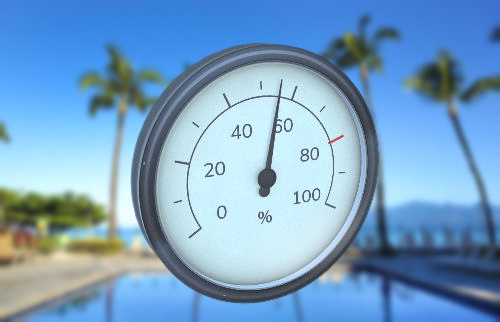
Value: 55 %
